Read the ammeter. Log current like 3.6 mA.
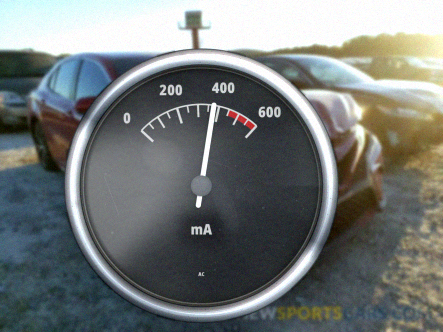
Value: 375 mA
